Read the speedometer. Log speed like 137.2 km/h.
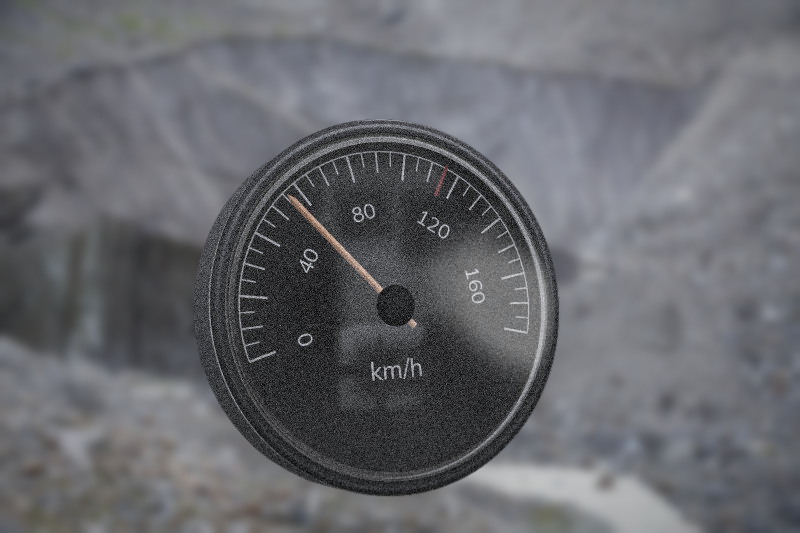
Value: 55 km/h
